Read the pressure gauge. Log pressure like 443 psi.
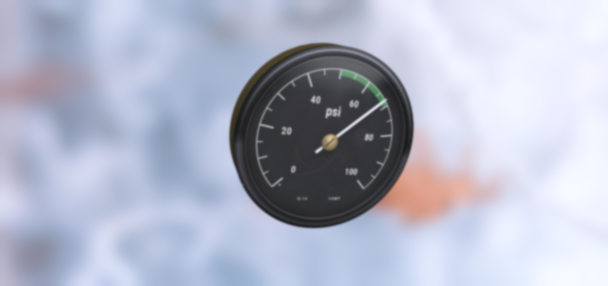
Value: 67.5 psi
